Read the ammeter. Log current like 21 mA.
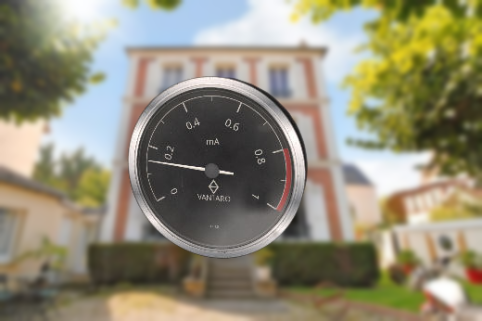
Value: 0.15 mA
